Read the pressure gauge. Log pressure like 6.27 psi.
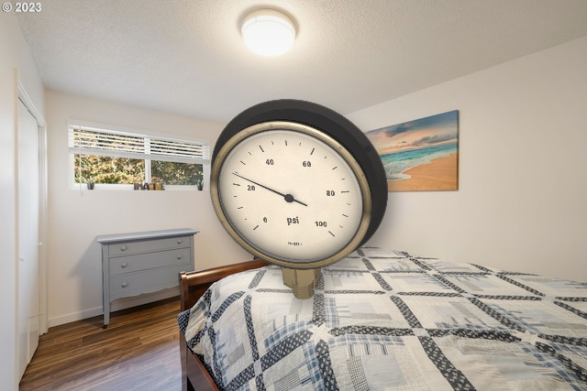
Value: 25 psi
